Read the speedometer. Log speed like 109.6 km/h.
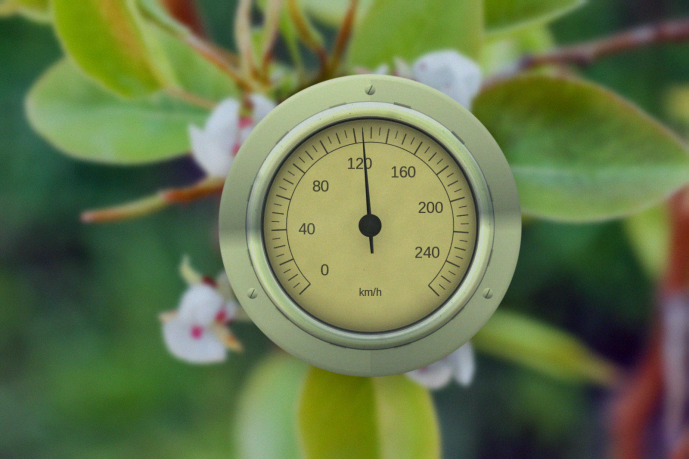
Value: 125 km/h
